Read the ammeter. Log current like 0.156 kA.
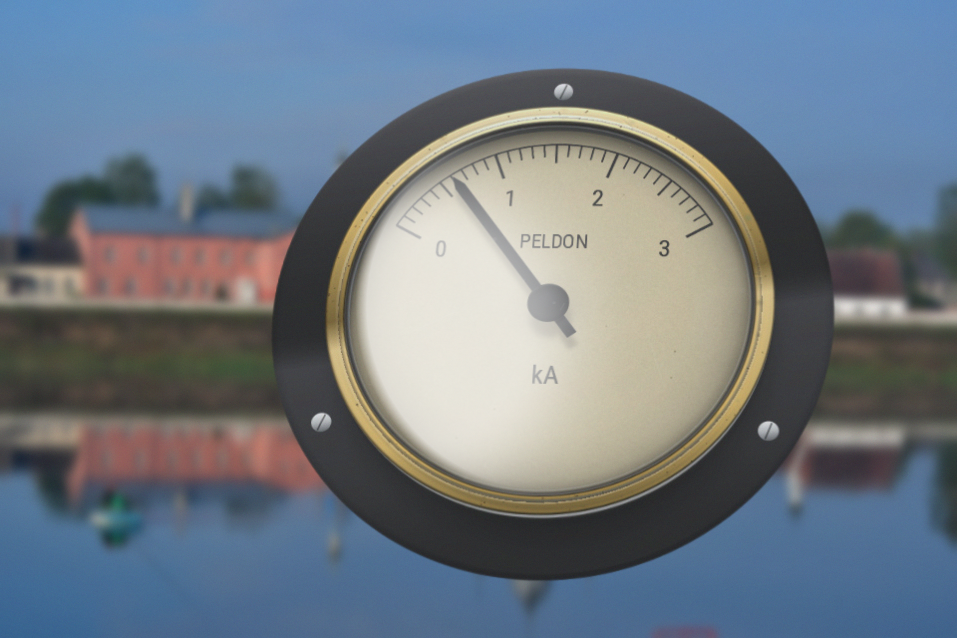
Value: 0.6 kA
